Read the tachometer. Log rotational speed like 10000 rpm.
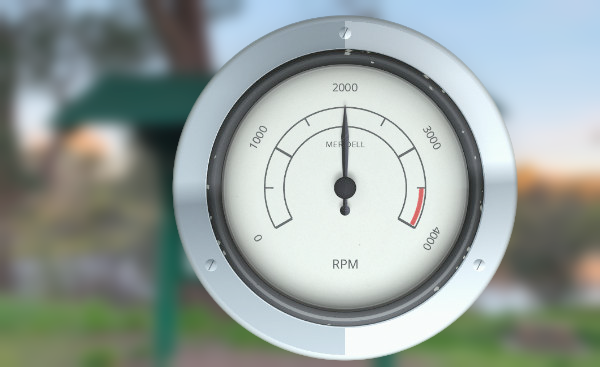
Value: 2000 rpm
